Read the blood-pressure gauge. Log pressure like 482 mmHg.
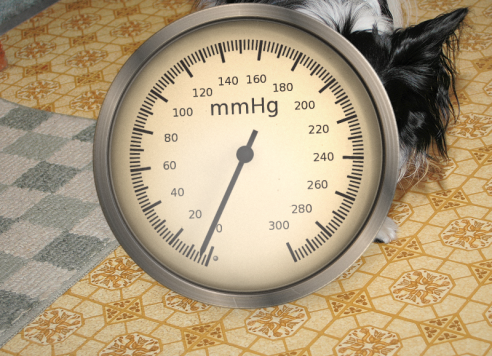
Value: 4 mmHg
